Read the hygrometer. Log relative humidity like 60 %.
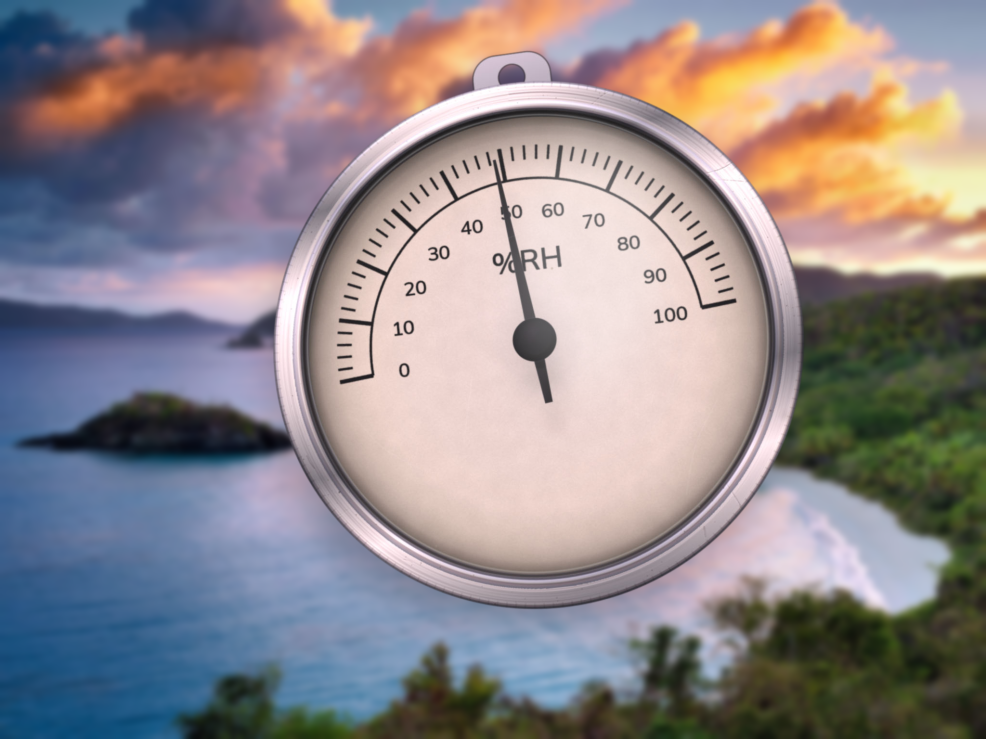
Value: 49 %
